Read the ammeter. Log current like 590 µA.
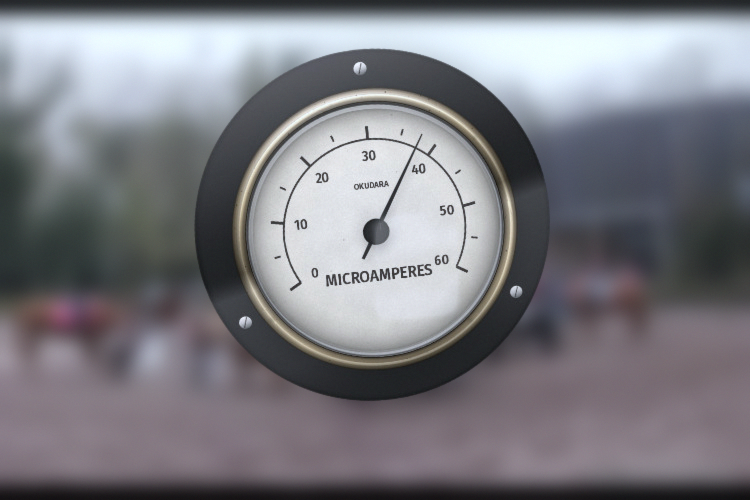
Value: 37.5 µA
